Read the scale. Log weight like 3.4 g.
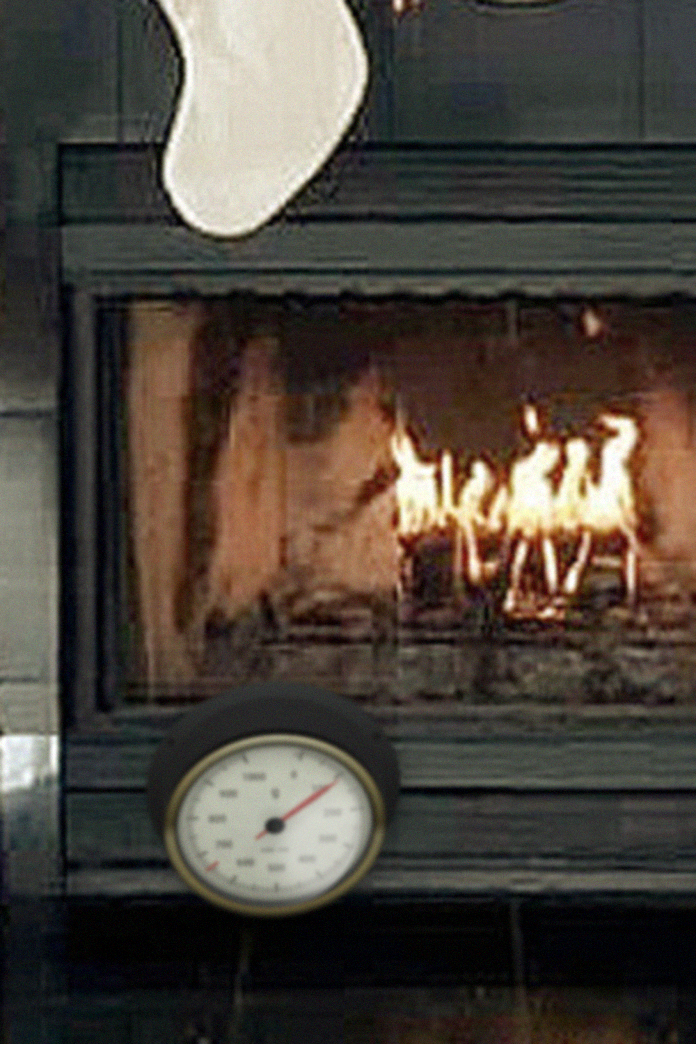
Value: 100 g
